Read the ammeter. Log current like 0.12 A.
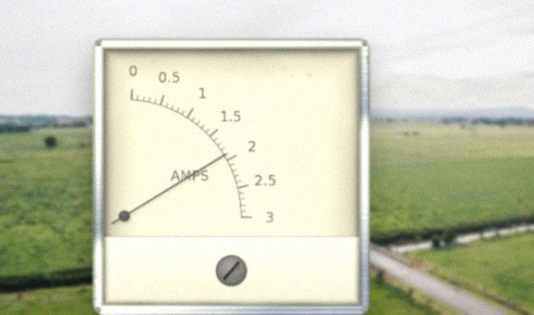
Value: 1.9 A
